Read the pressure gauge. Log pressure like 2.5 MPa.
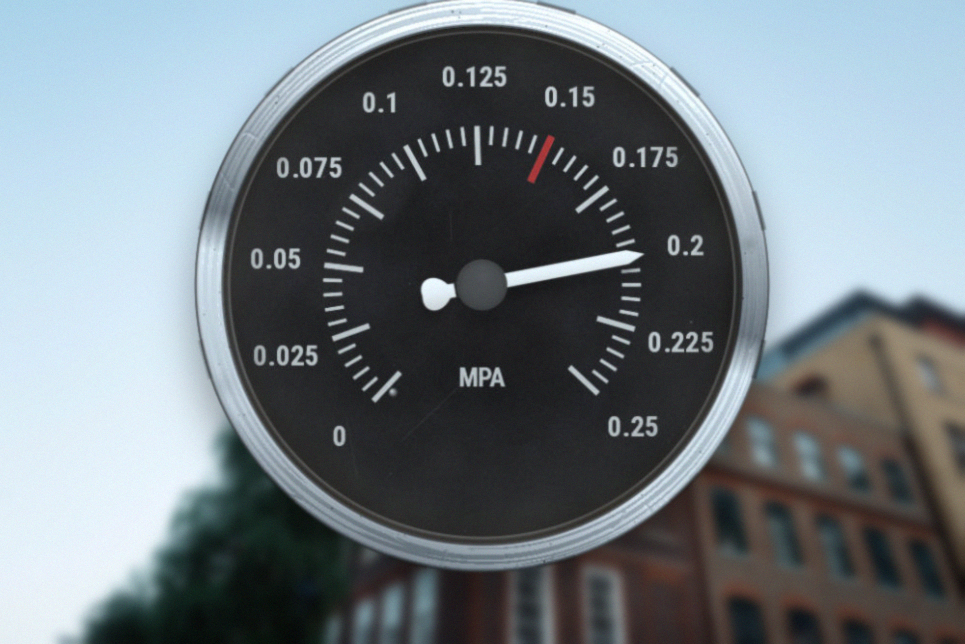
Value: 0.2 MPa
